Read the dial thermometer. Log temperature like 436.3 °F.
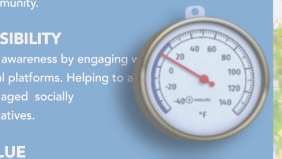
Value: 10 °F
